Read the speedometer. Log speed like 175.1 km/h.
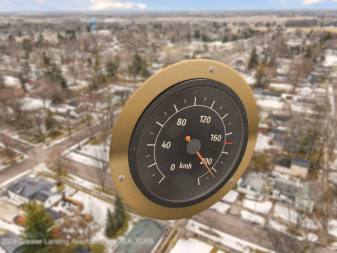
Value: 205 km/h
